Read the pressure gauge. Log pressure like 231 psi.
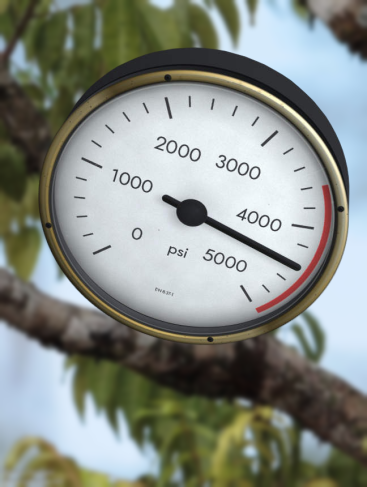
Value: 4400 psi
